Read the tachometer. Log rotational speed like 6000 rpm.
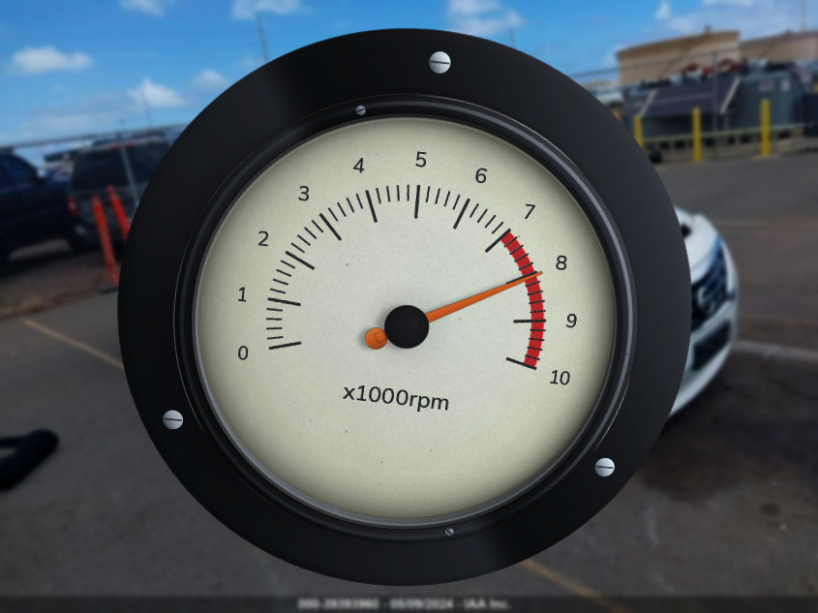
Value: 8000 rpm
